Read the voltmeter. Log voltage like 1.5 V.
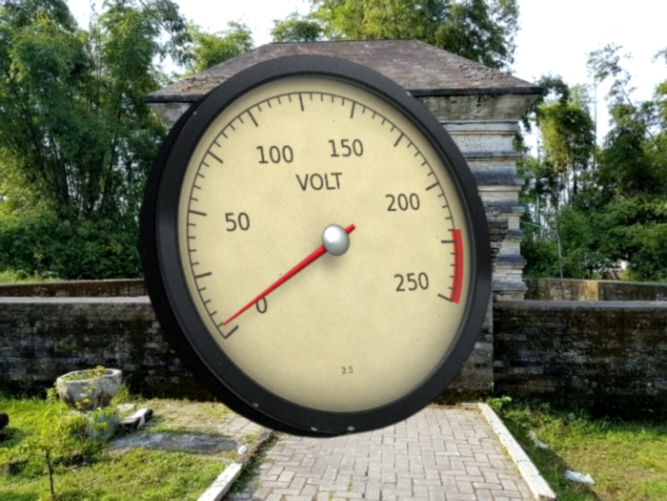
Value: 5 V
